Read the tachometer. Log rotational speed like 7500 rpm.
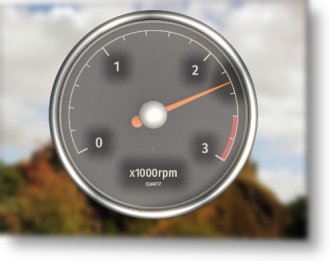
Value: 2300 rpm
